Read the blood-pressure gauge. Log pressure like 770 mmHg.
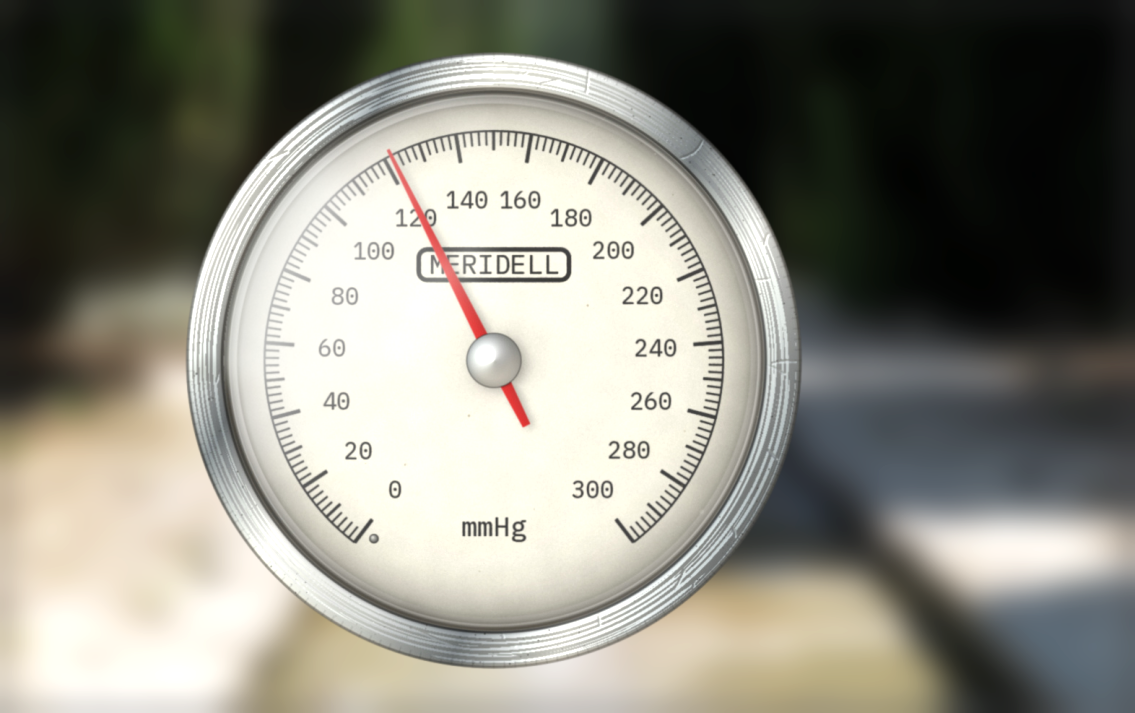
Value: 122 mmHg
